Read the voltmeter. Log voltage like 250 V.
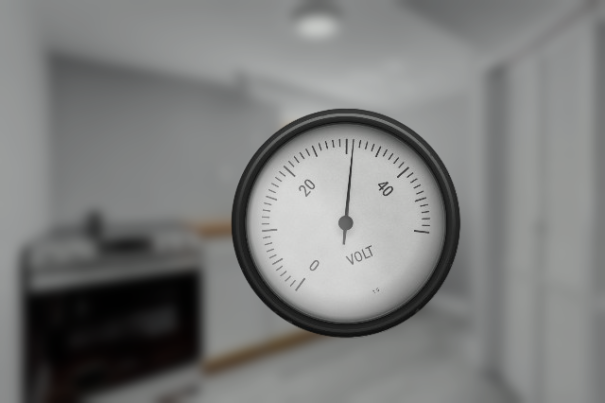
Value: 31 V
